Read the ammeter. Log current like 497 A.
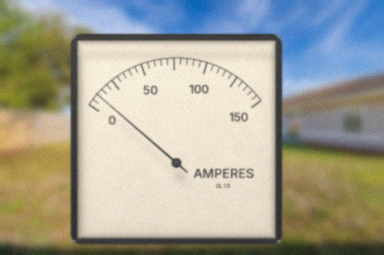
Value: 10 A
